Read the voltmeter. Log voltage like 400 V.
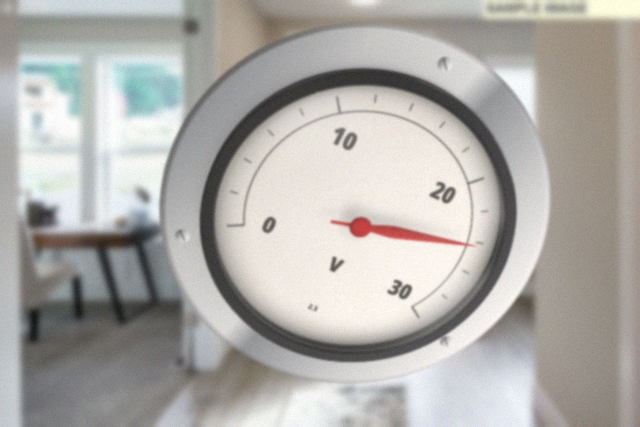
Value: 24 V
